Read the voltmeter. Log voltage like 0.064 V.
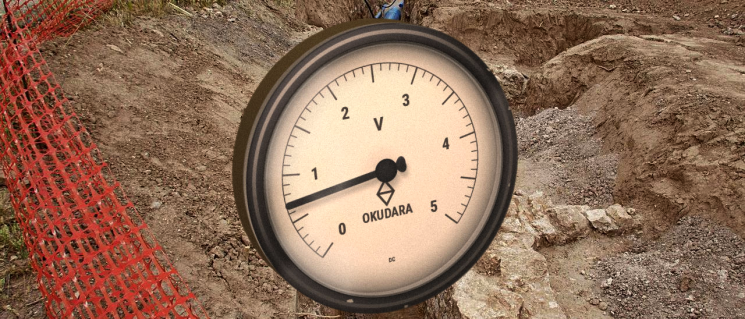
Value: 0.7 V
